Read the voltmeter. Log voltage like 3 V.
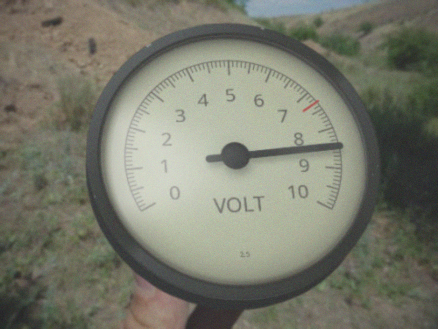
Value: 8.5 V
